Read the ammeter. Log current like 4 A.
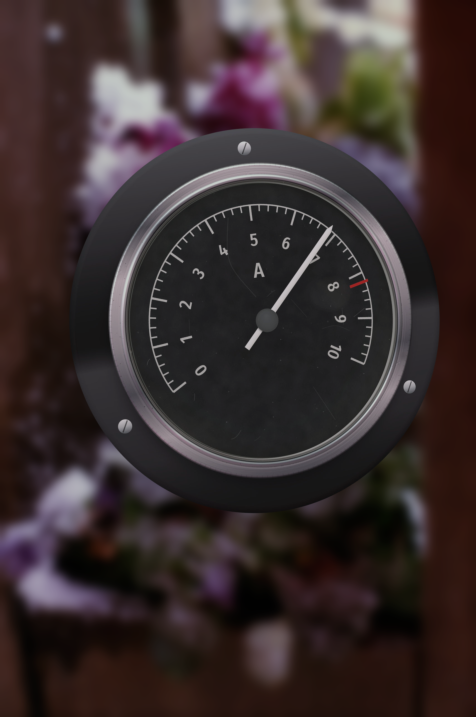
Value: 6.8 A
